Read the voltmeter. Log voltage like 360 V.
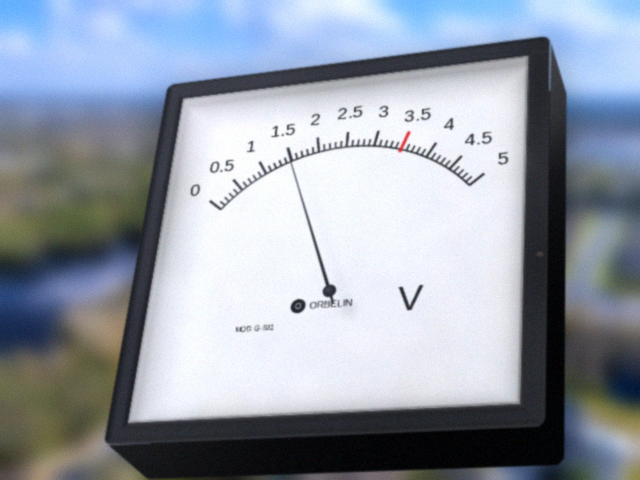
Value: 1.5 V
